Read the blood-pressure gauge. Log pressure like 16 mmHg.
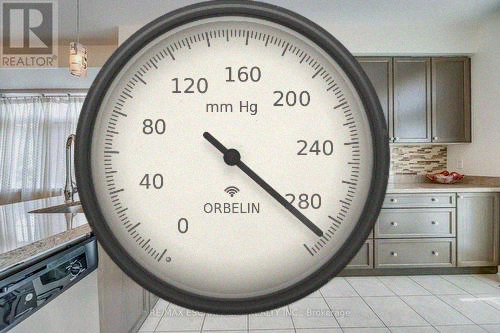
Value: 290 mmHg
